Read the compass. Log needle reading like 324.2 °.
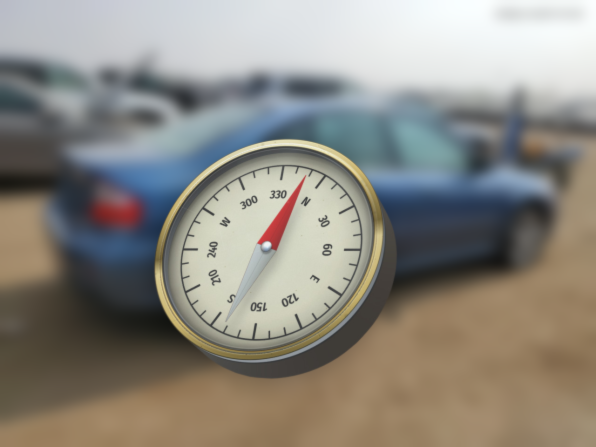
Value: 350 °
